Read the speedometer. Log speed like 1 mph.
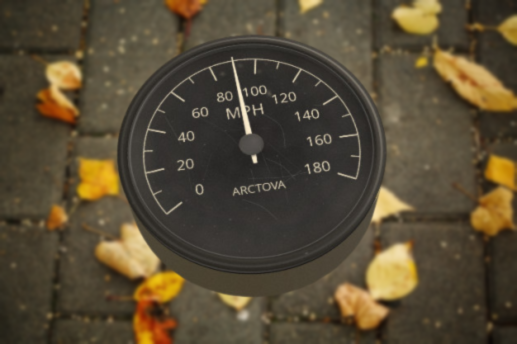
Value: 90 mph
